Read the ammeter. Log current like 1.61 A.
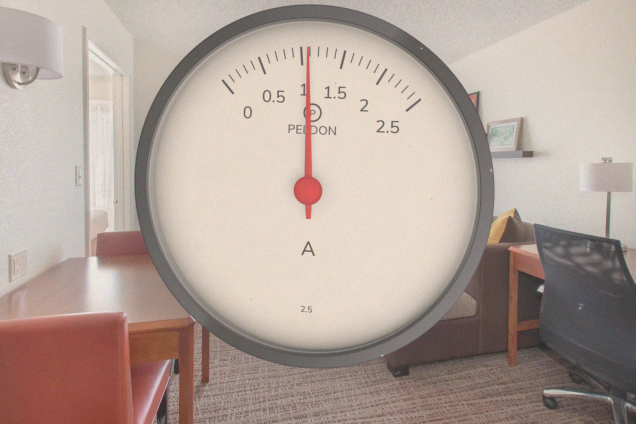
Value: 1.1 A
